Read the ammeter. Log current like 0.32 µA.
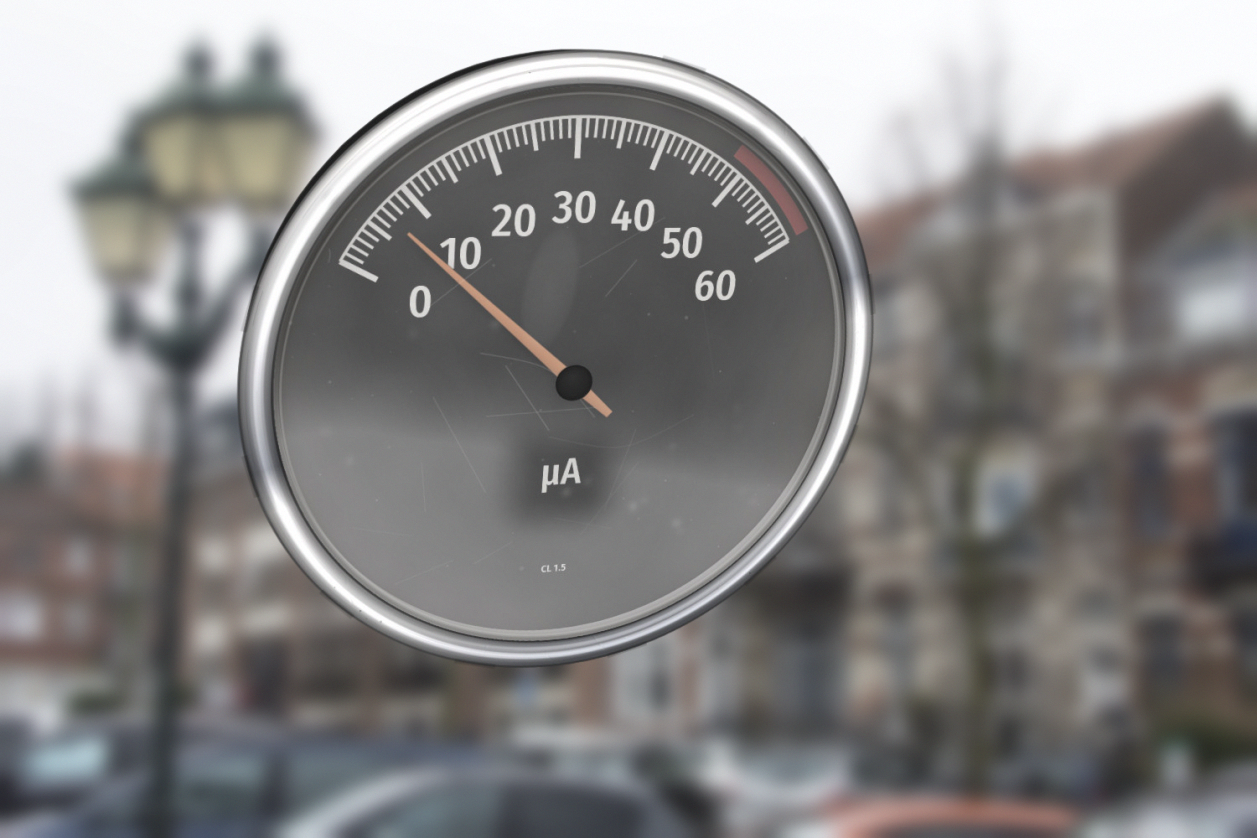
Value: 7 µA
